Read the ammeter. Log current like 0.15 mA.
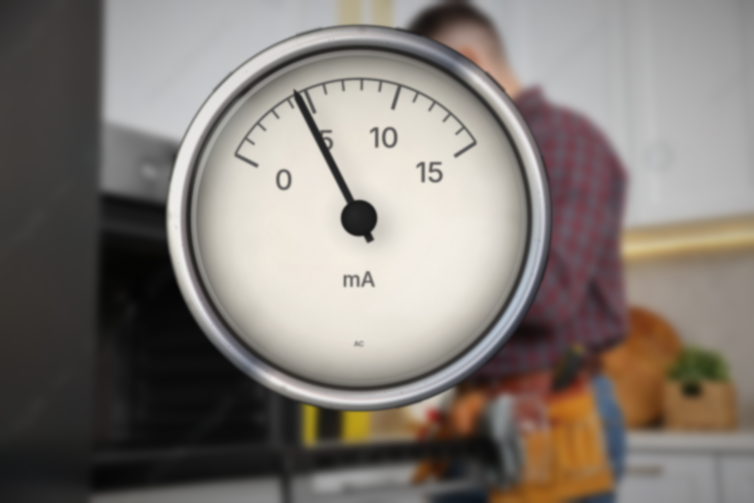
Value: 4.5 mA
